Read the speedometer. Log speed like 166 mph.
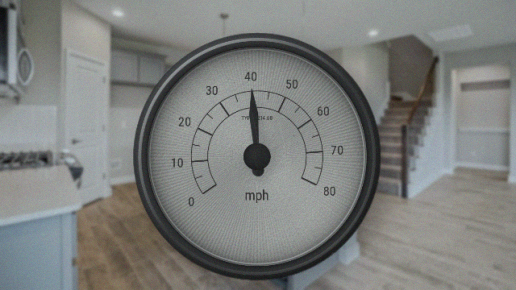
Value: 40 mph
